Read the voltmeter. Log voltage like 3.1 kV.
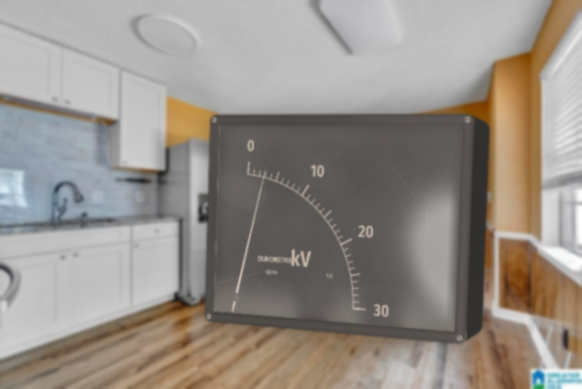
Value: 3 kV
